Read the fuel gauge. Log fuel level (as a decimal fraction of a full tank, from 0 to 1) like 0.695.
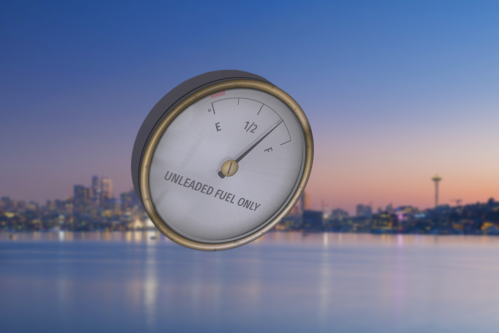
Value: 0.75
